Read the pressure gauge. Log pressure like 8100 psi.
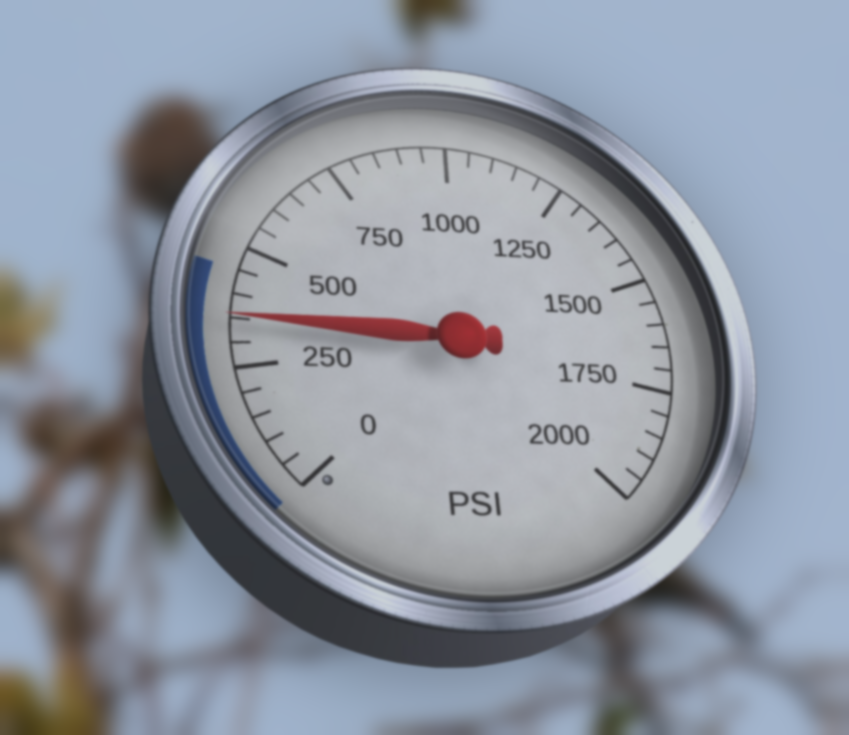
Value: 350 psi
